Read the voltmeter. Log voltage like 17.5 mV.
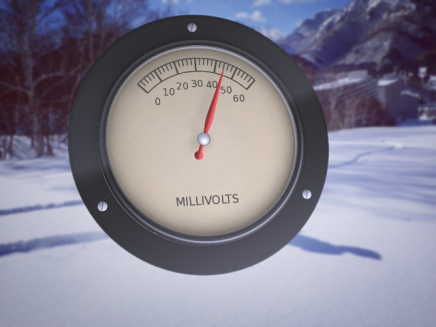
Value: 44 mV
